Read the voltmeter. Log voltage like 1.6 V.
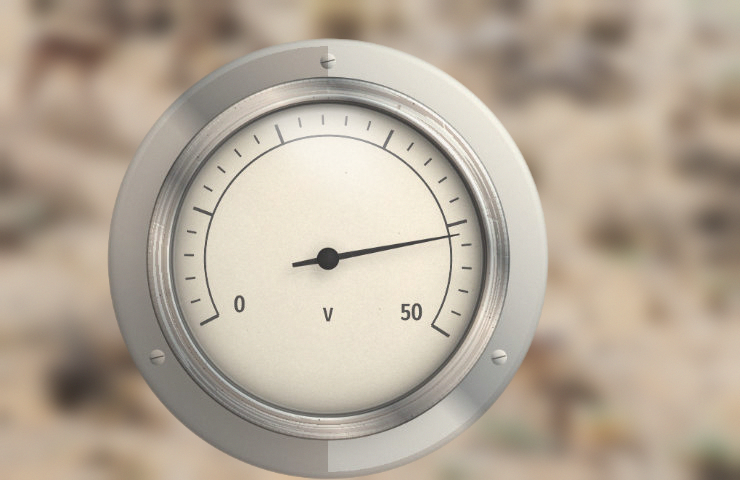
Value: 41 V
